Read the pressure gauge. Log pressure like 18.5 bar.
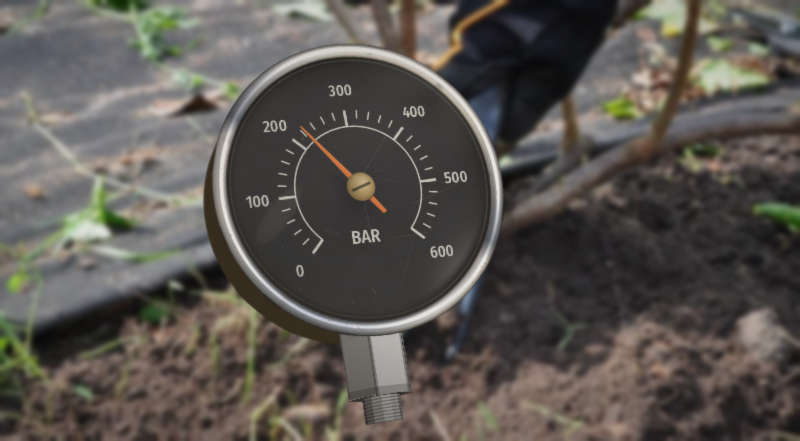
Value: 220 bar
